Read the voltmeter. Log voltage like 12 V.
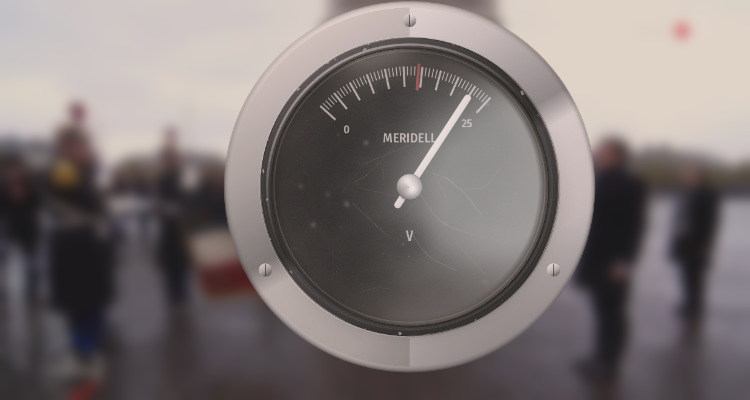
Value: 22.5 V
